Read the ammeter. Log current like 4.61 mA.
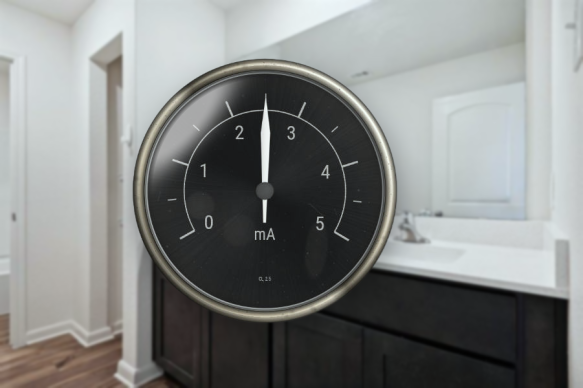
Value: 2.5 mA
